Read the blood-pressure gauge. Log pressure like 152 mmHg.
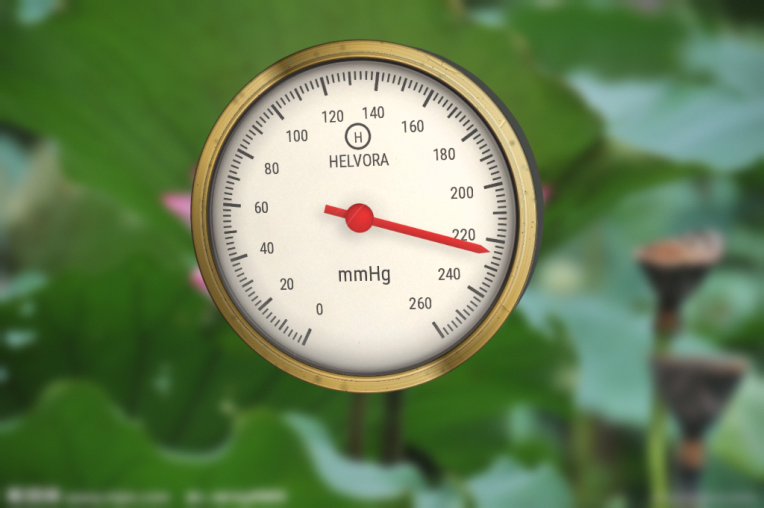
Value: 224 mmHg
